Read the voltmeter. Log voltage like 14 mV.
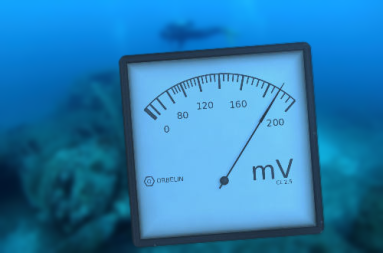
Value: 188 mV
